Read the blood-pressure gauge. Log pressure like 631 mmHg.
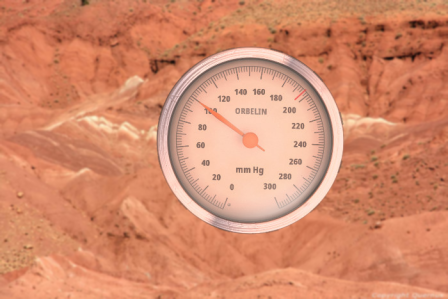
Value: 100 mmHg
